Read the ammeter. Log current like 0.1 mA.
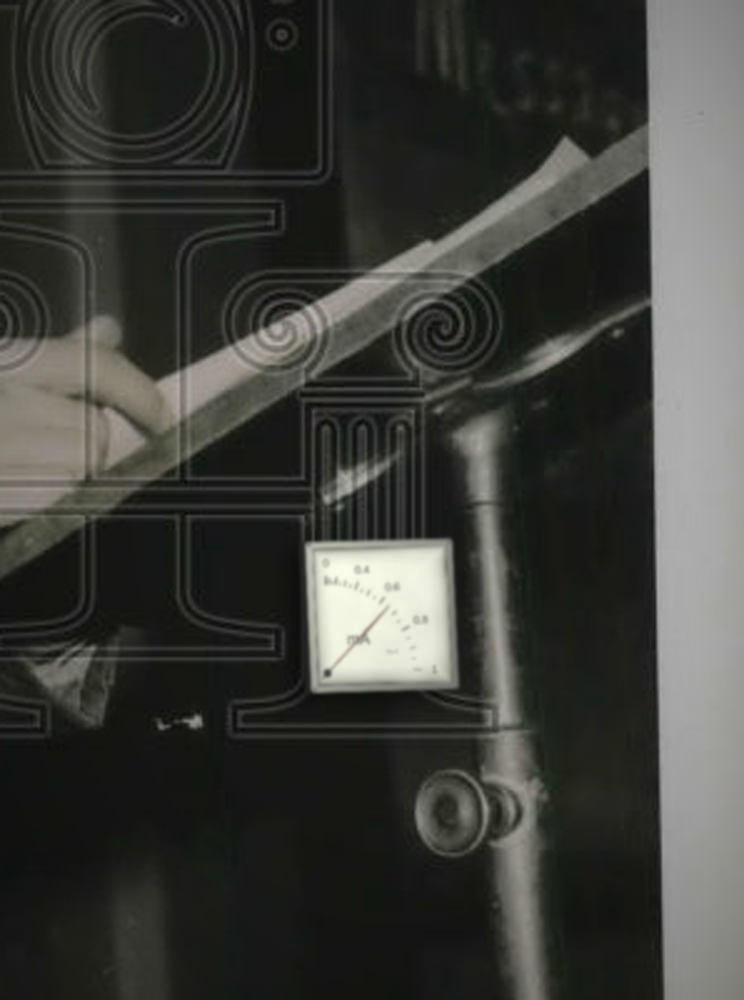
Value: 0.65 mA
